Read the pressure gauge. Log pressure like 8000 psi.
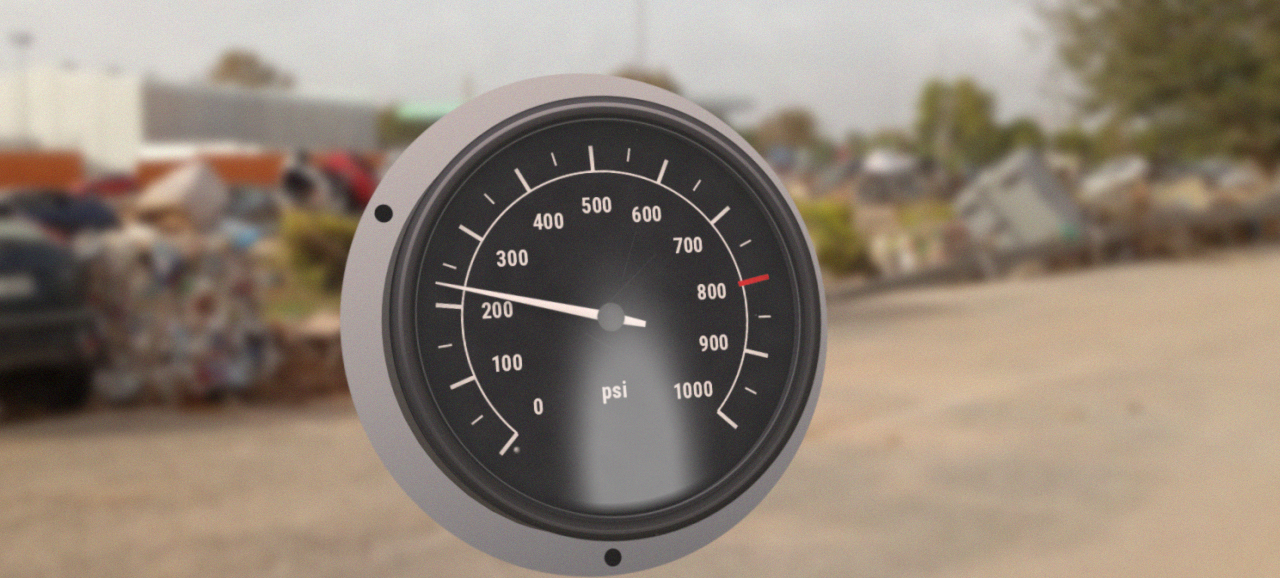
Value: 225 psi
